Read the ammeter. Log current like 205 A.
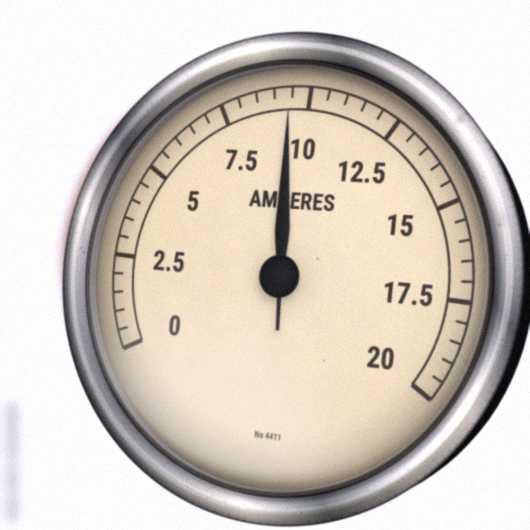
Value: 9.5 A
